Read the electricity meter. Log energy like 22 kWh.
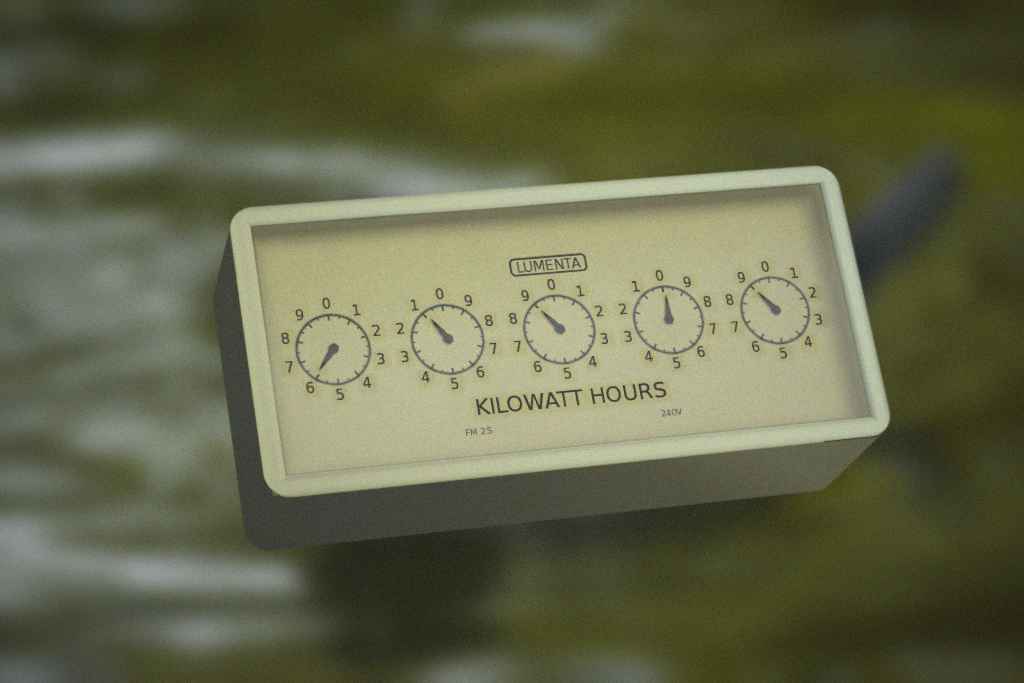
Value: 60899 kWh
